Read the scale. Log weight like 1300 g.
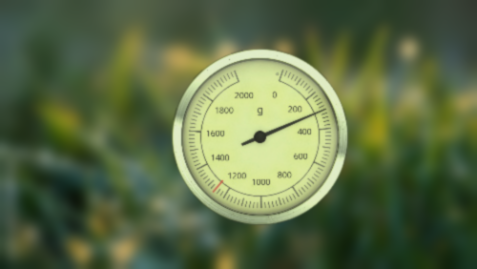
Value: 300 g
